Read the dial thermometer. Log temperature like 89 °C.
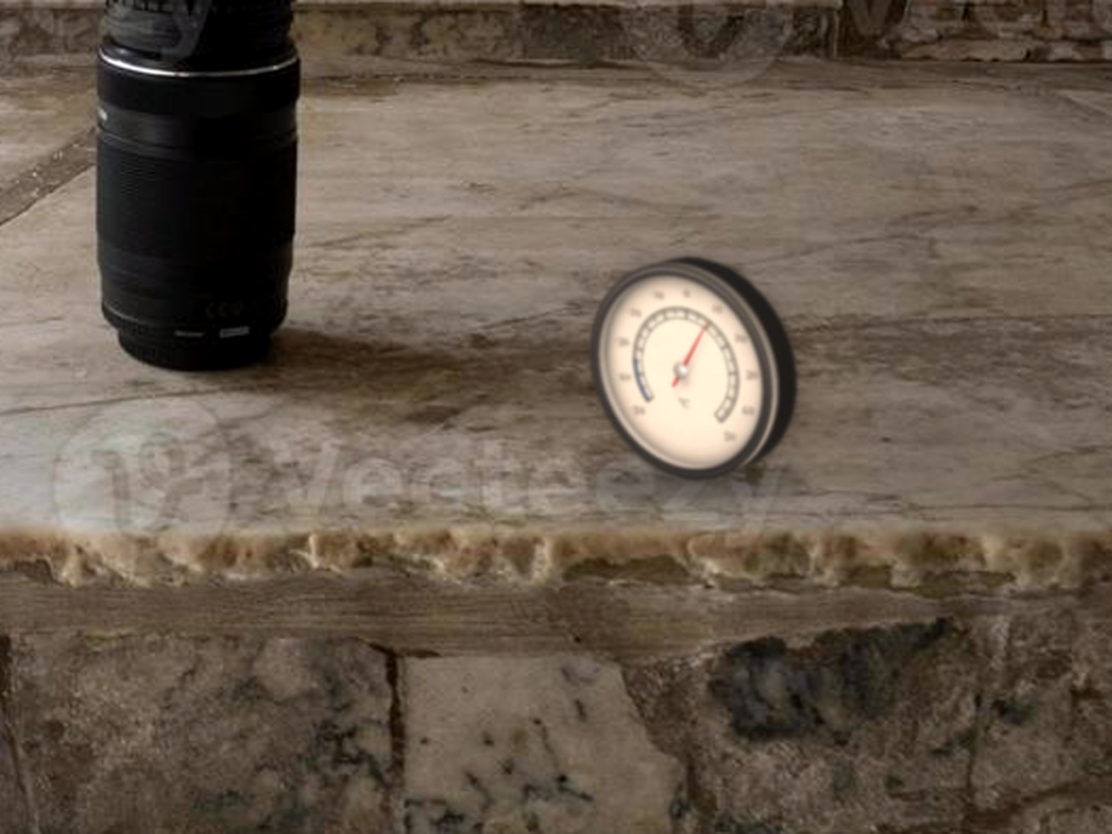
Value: 10 °C
